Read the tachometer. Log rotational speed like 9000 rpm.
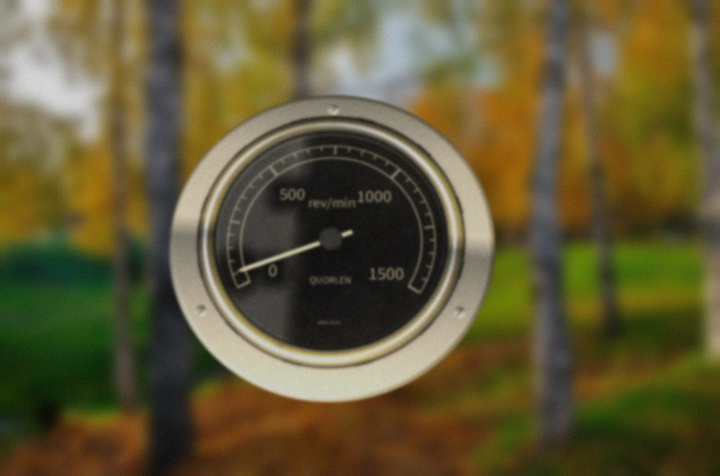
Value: 50 rpm
